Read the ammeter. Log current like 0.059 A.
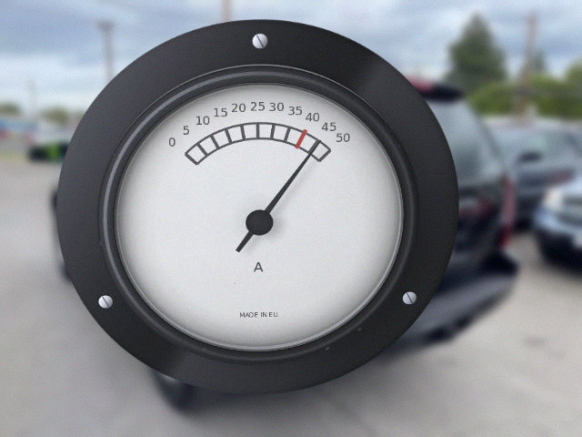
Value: 45 A
